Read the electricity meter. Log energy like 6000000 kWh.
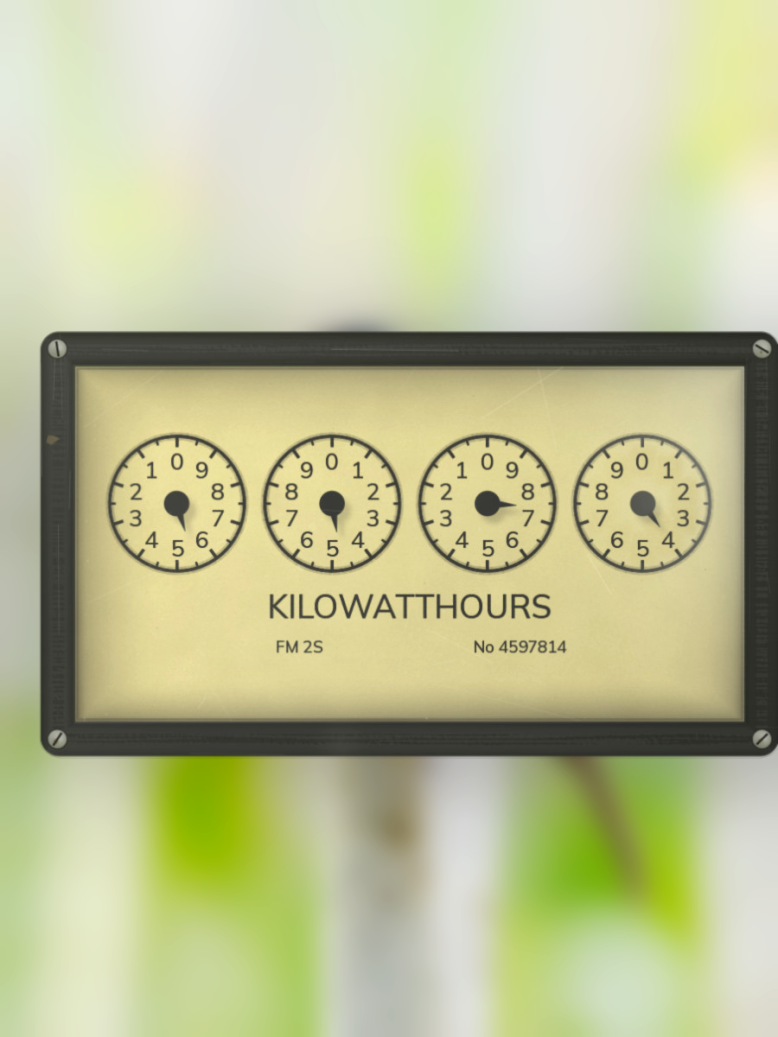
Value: 5474 kWh
